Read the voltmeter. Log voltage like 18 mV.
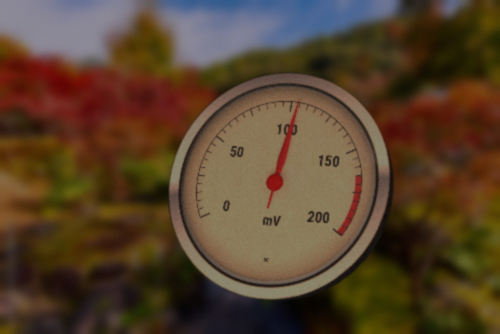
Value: 105 mV
